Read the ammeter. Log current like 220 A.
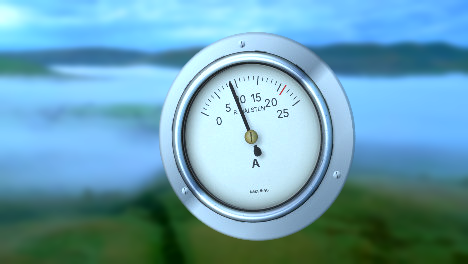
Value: 9 A
